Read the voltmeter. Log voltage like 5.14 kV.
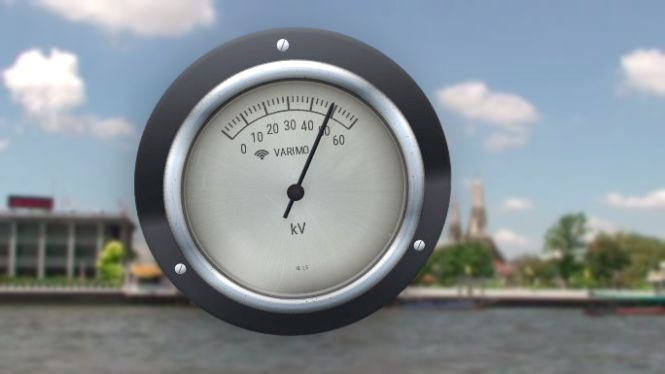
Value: 48 kV
